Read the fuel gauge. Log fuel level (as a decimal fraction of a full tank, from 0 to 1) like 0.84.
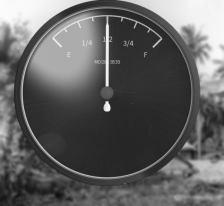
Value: 0.5
